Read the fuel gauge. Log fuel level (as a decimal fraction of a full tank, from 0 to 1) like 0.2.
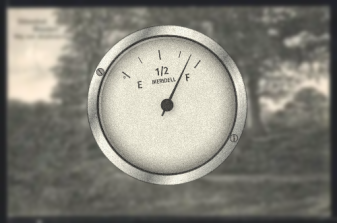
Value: 0.875
